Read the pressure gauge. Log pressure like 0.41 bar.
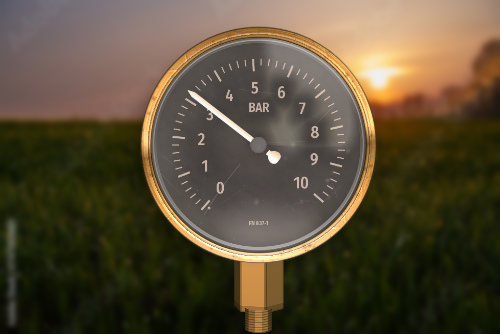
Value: 3.2 bar
